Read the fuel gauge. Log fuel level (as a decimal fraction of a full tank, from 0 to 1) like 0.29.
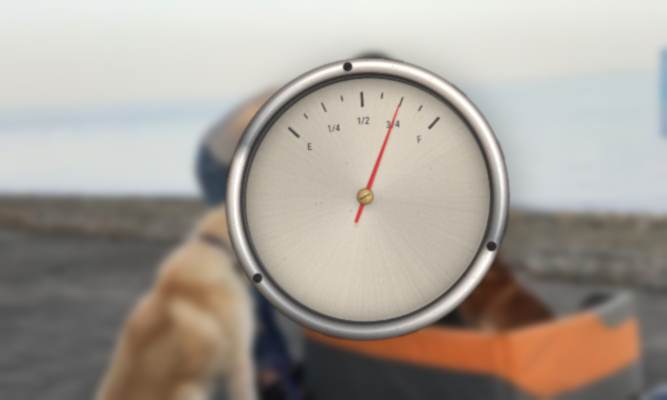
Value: 0.75
